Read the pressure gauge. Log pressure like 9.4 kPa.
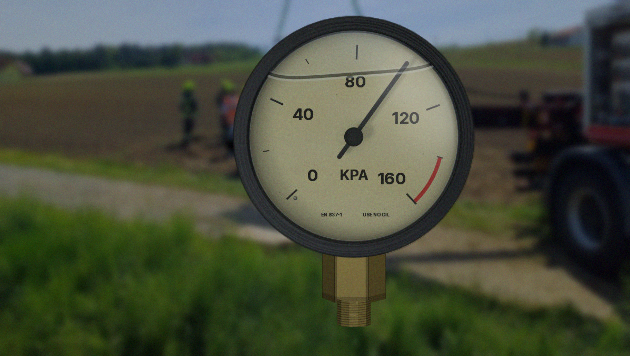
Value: 100 kPa
